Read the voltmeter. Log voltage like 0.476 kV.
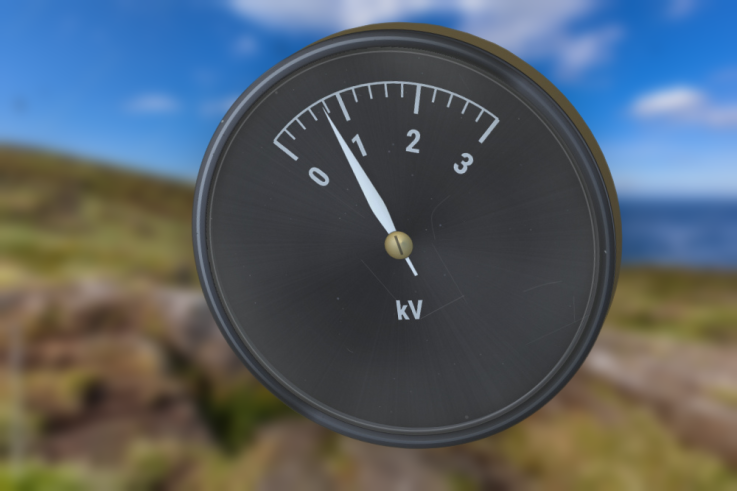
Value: 0.8 kV
